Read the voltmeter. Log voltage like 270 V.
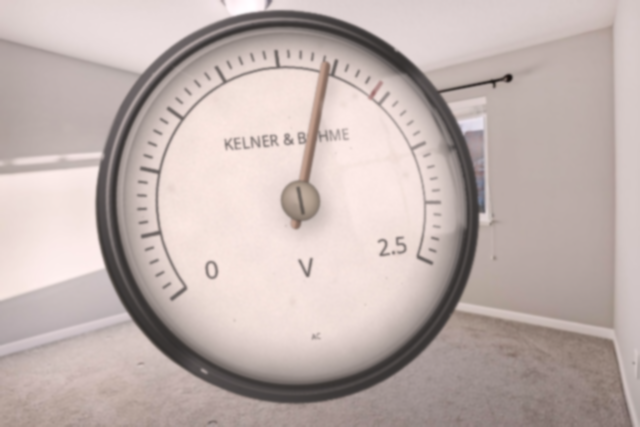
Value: 1.45 V
